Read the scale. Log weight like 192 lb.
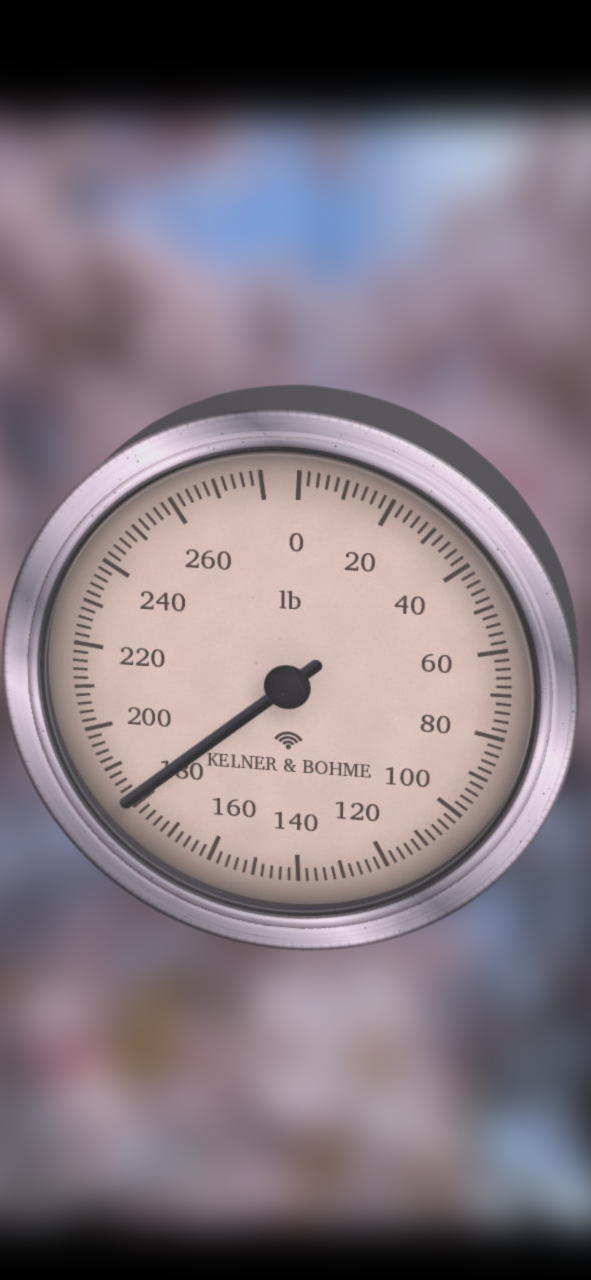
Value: 182 lb
